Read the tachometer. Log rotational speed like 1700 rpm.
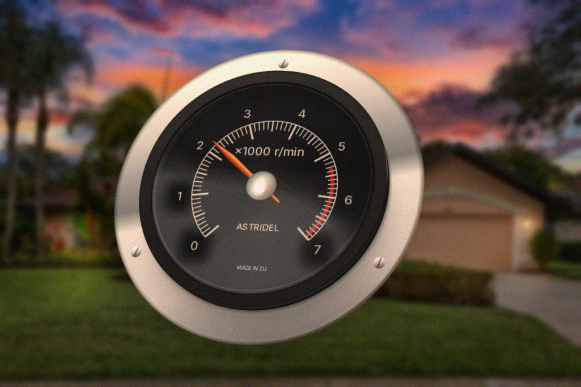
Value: 2200 rpm
